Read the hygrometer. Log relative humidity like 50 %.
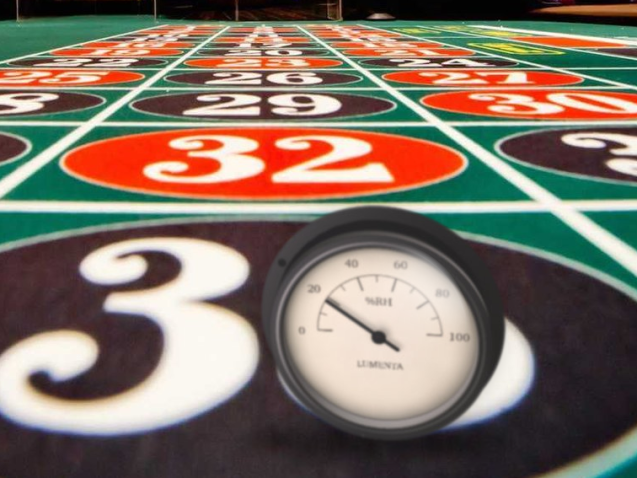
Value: 20 %
